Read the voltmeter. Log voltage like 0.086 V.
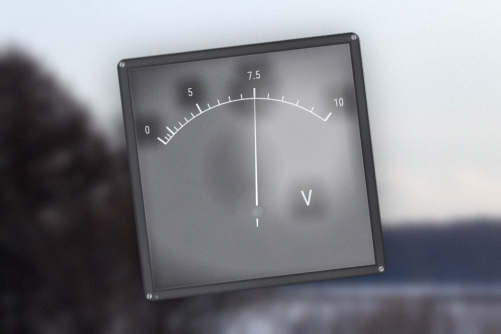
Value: 7.5 V
